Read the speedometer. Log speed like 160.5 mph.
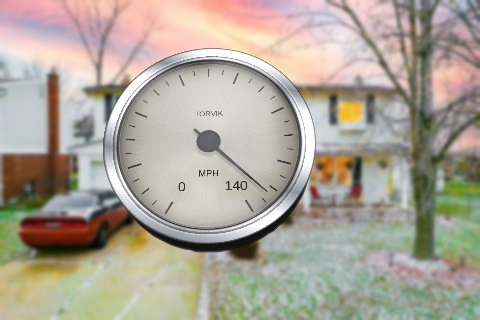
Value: 132.5 mph
